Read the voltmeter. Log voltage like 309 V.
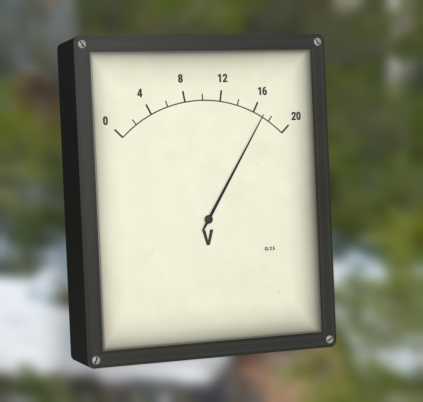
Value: 17 V
